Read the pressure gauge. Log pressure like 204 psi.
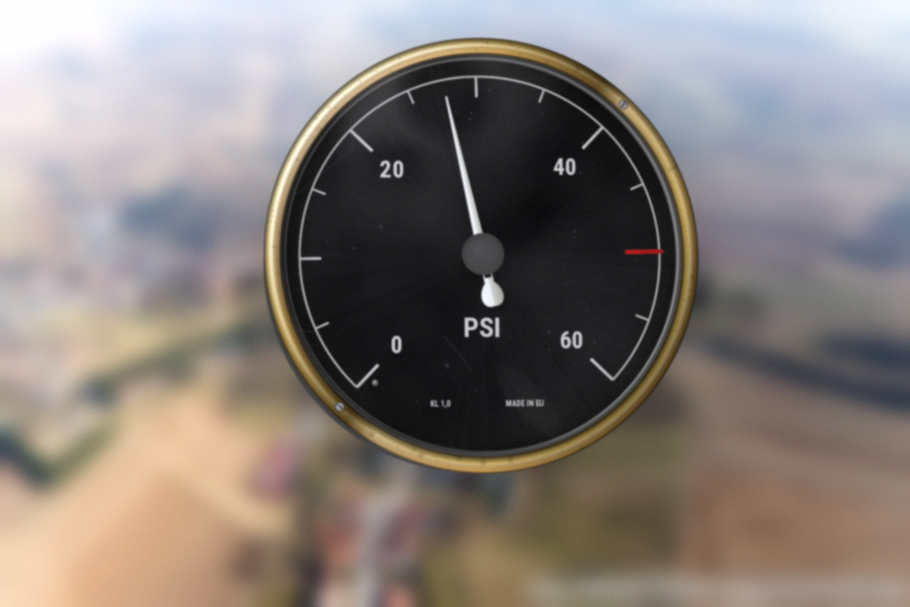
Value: 27.5 psi
